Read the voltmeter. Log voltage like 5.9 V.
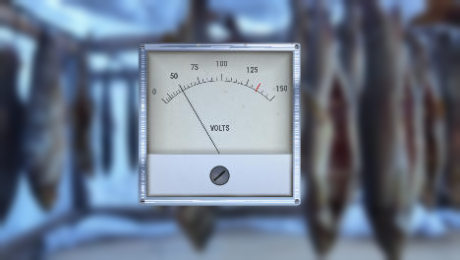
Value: 50 V
